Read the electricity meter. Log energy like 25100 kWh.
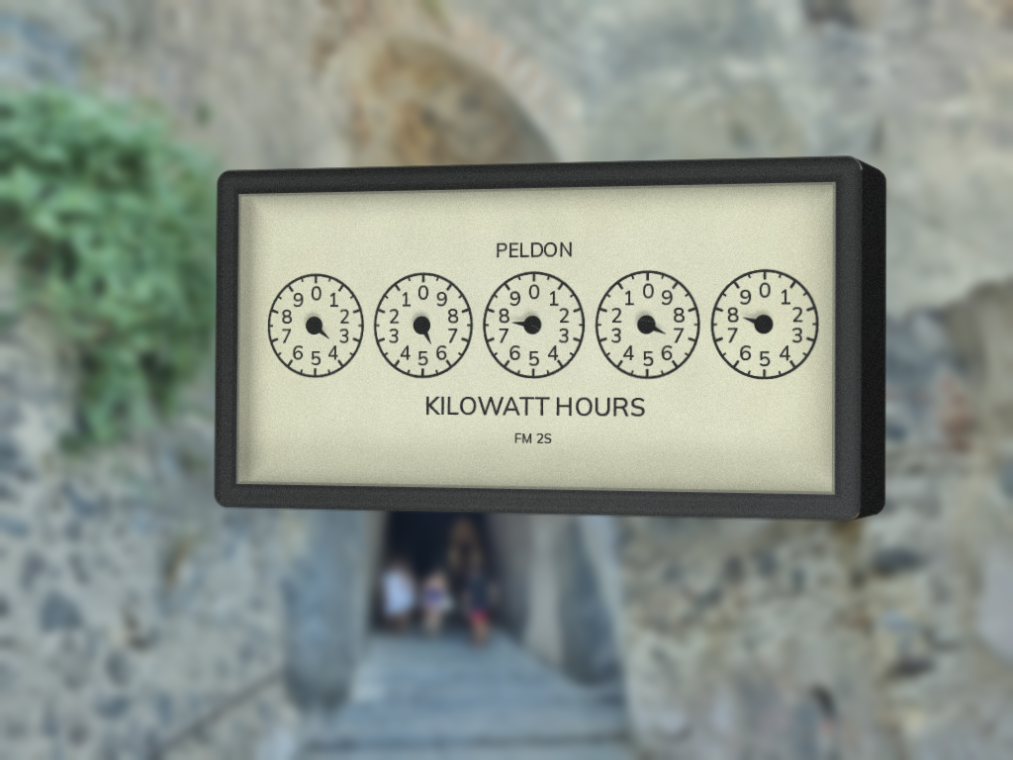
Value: 35768 kWh
